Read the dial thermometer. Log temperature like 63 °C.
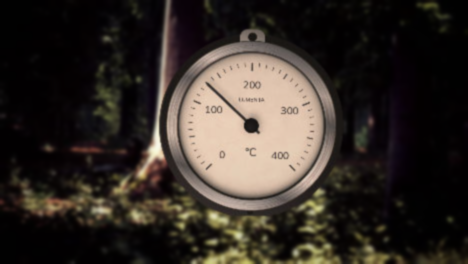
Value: 130 °C
